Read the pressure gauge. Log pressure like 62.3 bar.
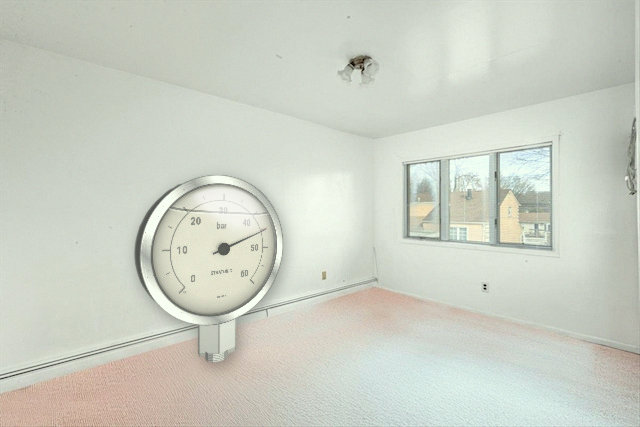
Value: 45 bar
